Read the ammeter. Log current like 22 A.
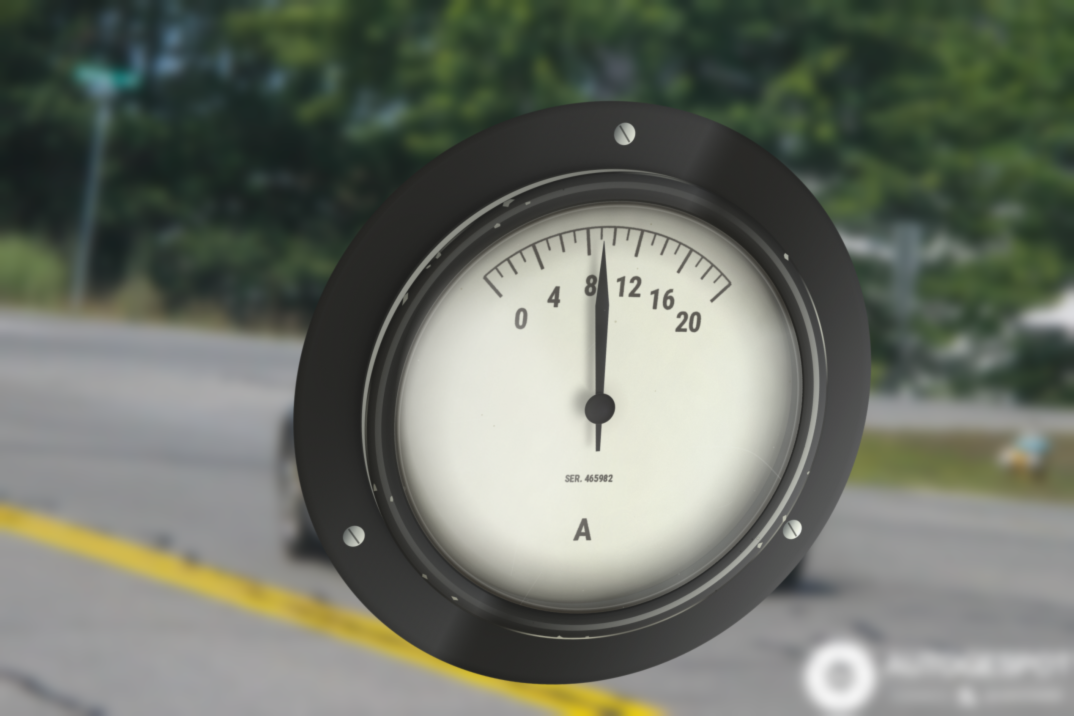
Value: 9 A
